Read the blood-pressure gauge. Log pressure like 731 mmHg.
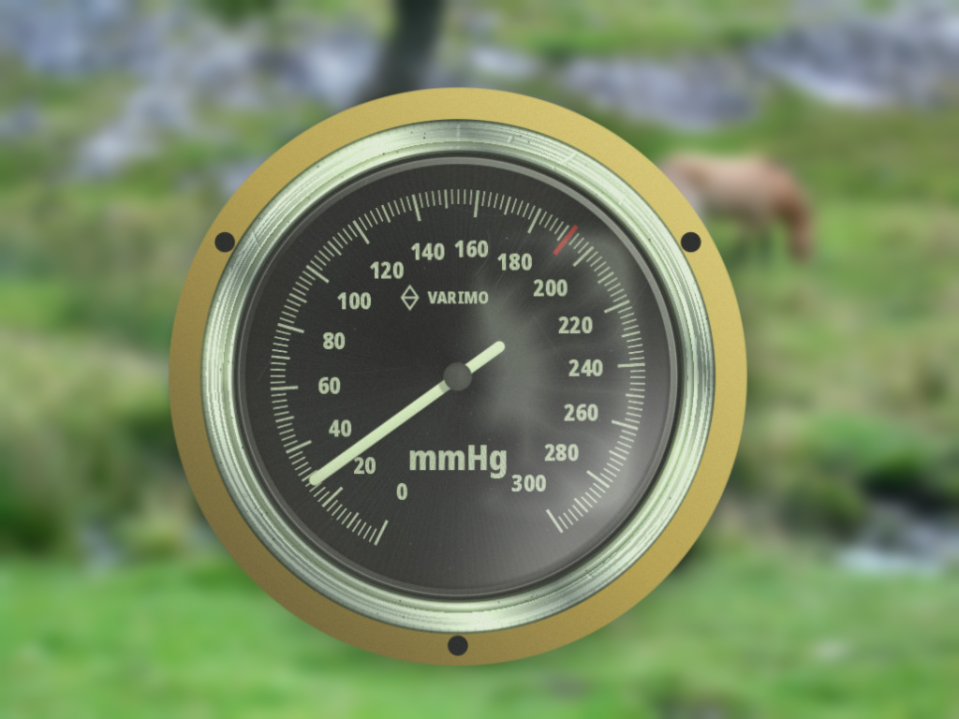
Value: 28 mmHg
